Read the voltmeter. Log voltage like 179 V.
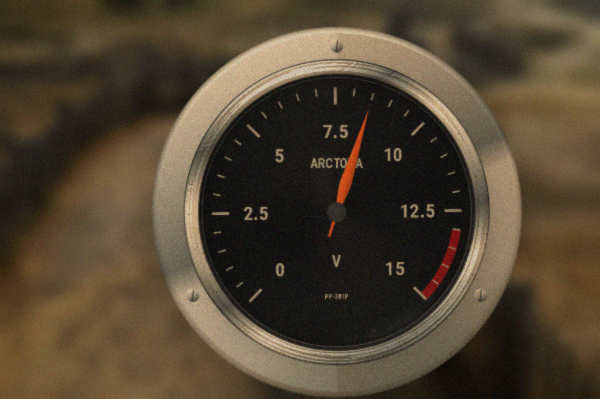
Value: 8.5 V
